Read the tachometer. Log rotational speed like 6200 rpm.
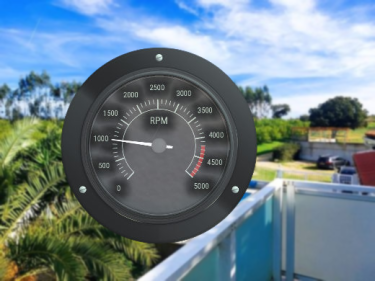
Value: 1000 rpm
